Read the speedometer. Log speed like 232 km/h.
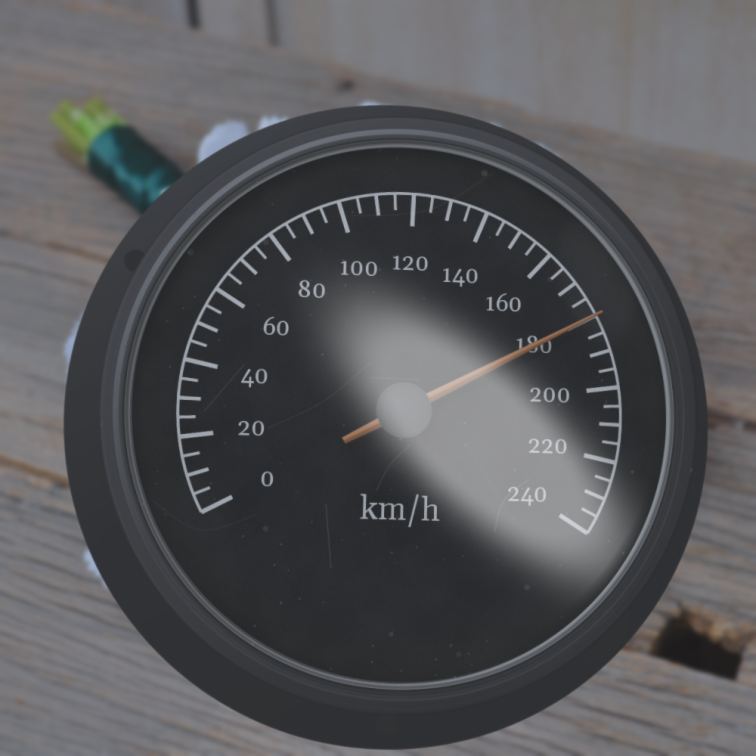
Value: 180 km/h
